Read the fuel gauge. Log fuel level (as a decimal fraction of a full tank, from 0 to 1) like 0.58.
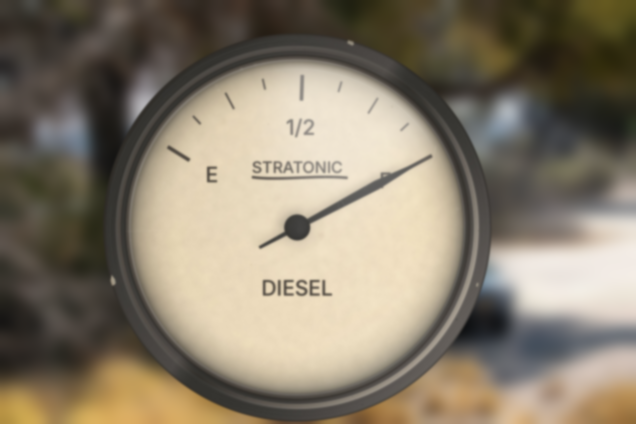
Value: 1
